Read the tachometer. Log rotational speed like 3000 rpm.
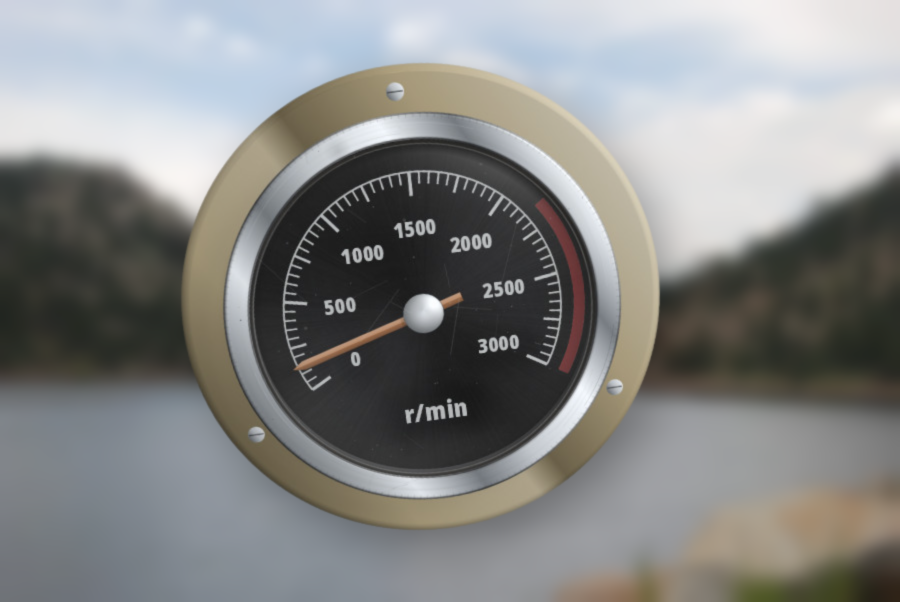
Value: 150 rpm
